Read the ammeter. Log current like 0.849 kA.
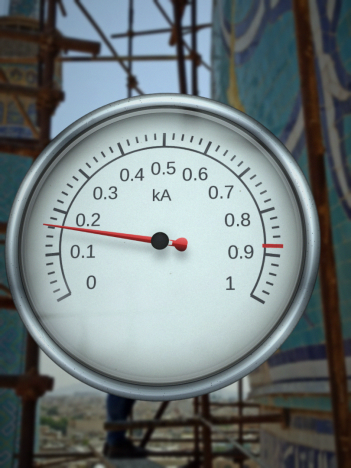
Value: 0.16 kA
